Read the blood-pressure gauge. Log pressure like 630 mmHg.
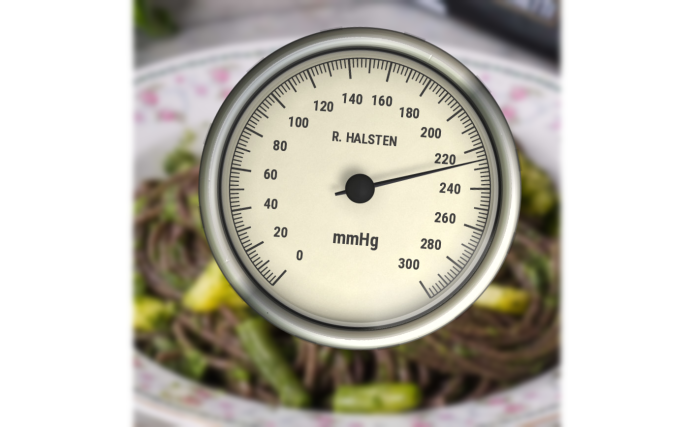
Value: 226 mmHg
